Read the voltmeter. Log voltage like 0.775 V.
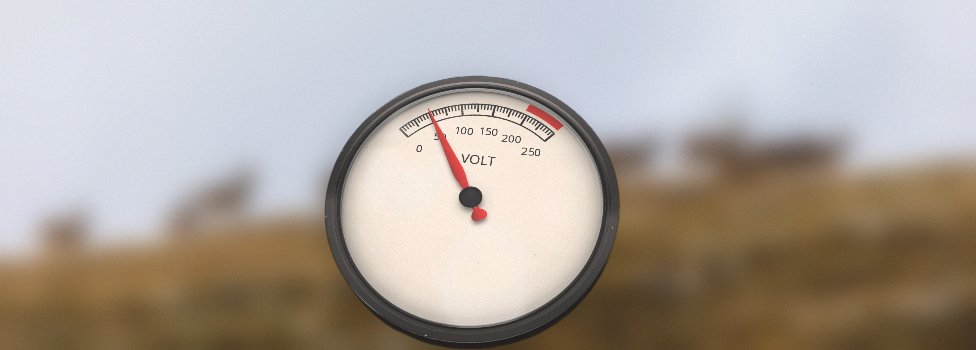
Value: 50 V
